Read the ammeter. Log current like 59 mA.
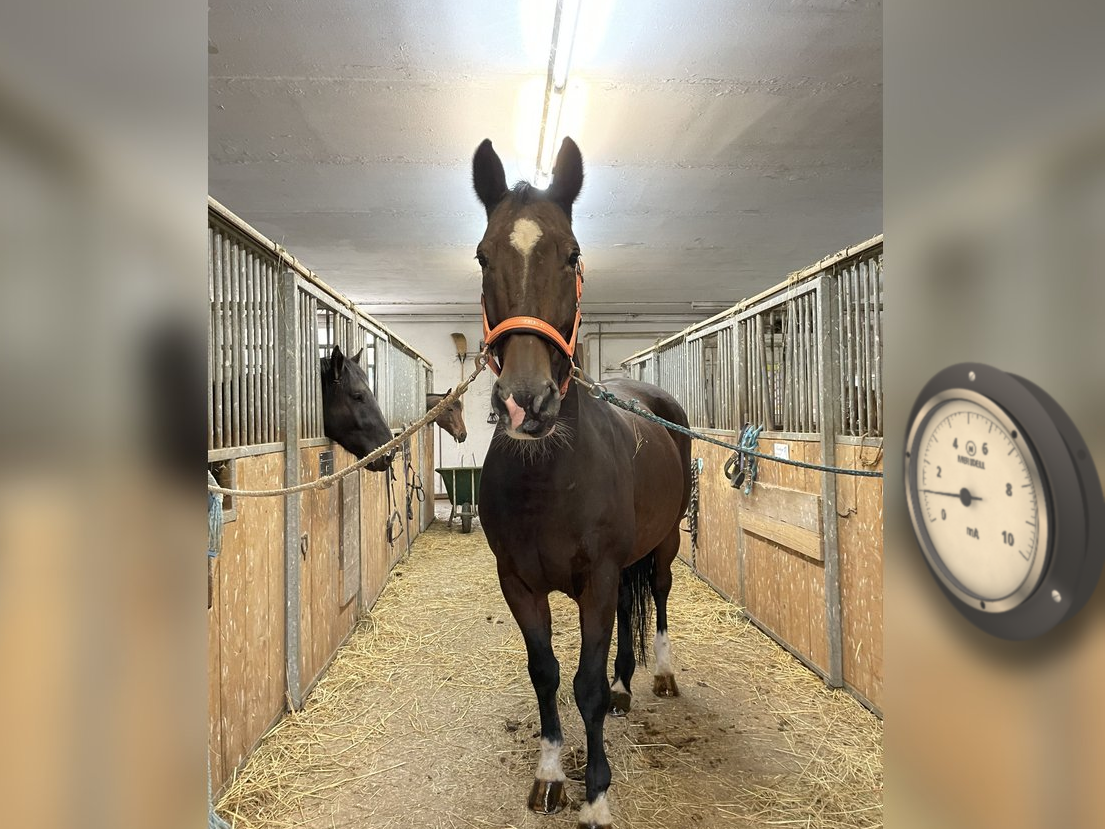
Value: 1 mA
